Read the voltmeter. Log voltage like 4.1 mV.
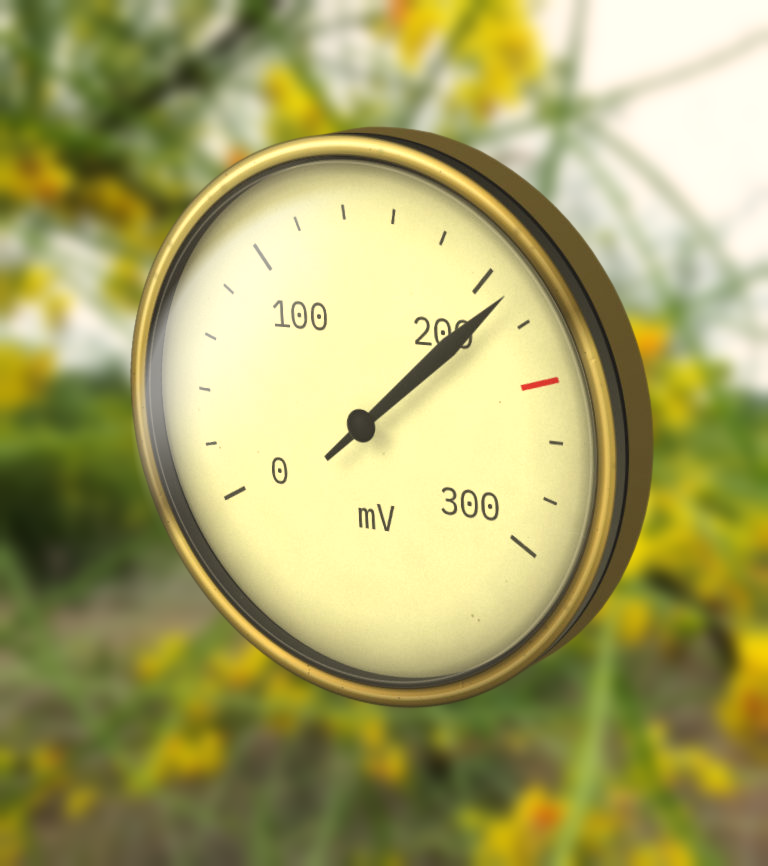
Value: 210 mV
